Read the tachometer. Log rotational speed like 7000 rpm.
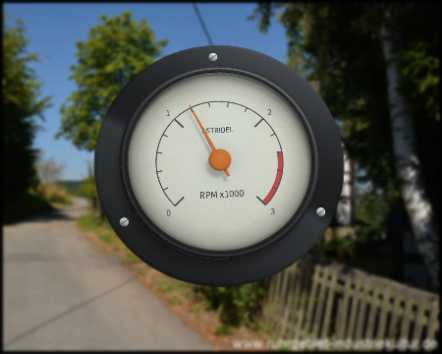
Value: 1200 rpm
